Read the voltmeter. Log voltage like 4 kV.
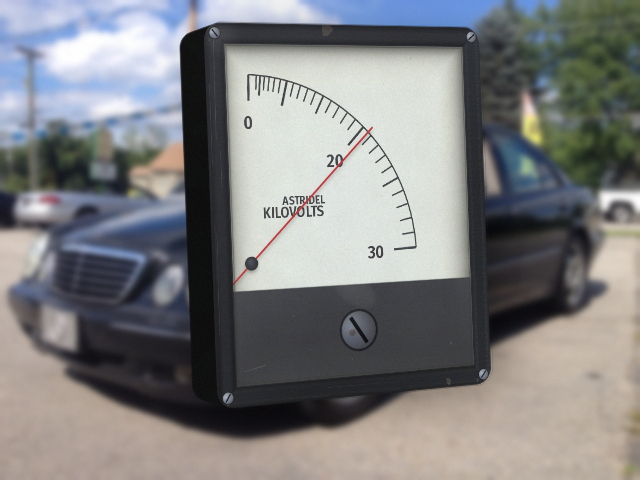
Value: 20.5 kV
